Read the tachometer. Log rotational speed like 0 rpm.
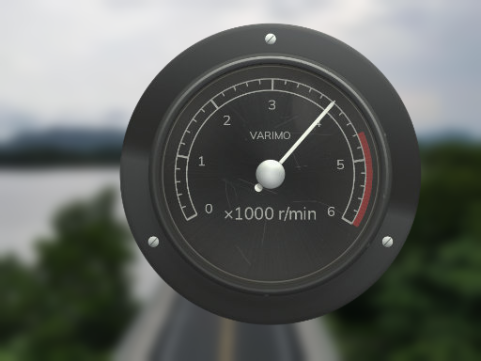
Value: 4000 rpm
